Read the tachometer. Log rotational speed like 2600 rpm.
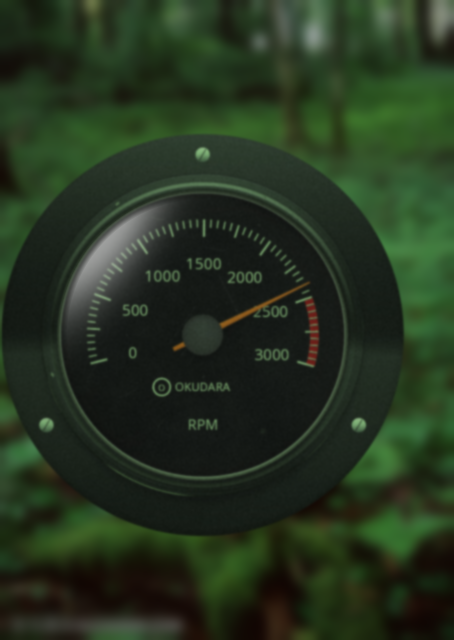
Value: 2400 rpm
